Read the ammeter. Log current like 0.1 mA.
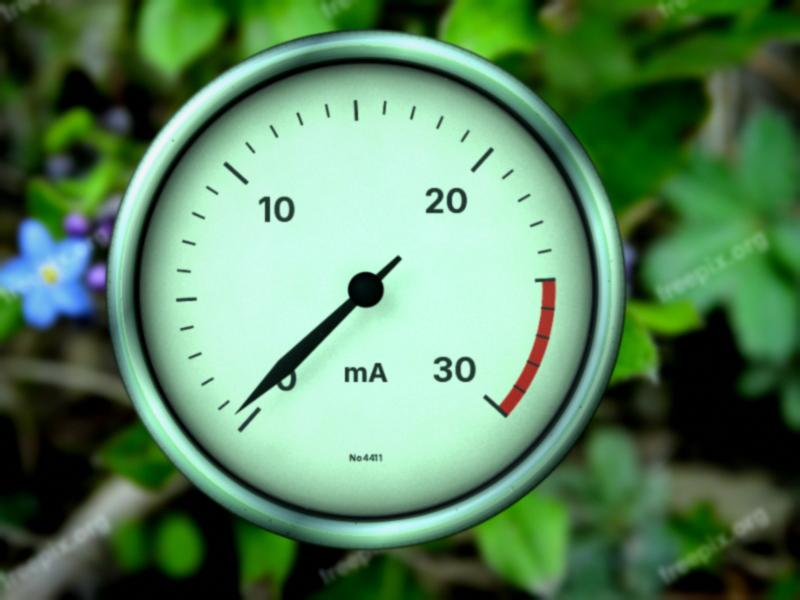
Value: 0.5 mA
